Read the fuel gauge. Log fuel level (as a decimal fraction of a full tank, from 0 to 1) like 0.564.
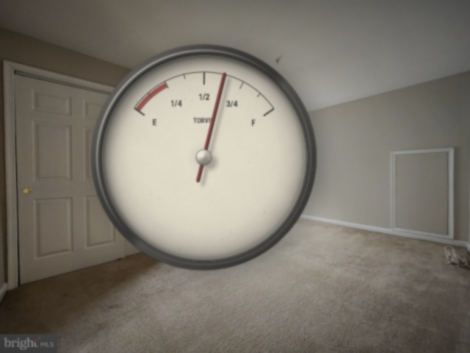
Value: 0.625
